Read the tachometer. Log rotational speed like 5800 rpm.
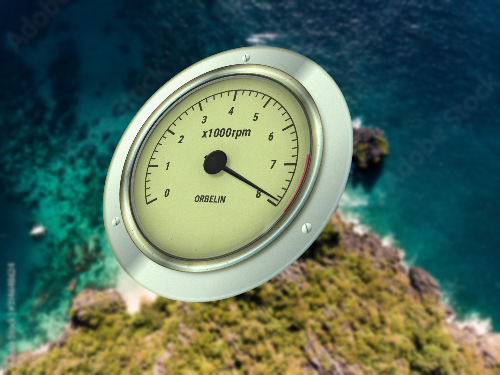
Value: 7900 rpm
